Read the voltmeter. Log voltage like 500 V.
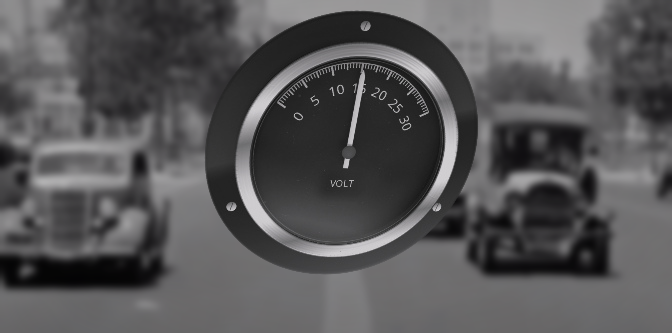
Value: 15 V
